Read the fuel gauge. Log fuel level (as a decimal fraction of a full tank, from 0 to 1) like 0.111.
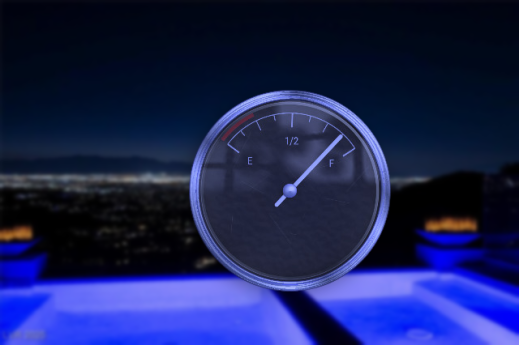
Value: 0.875
